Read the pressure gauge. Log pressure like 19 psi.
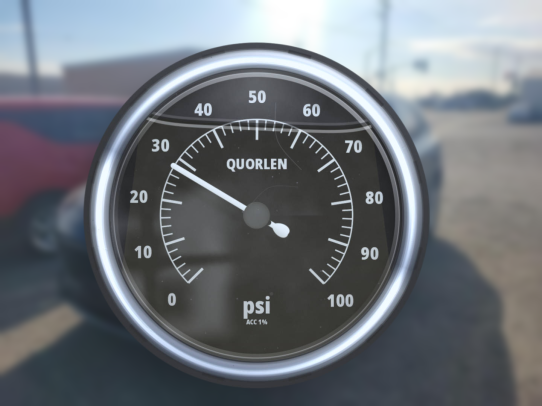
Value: 28 psi
